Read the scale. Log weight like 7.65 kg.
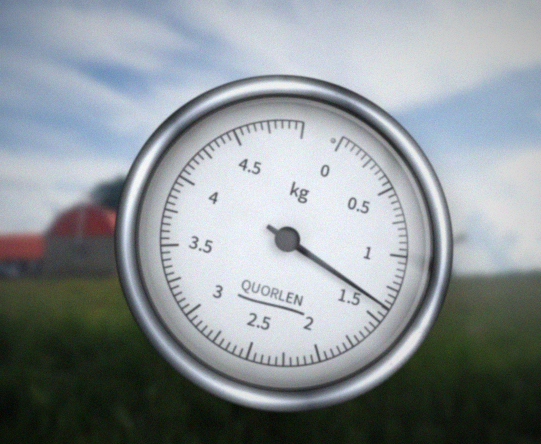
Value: 1.4 kg
